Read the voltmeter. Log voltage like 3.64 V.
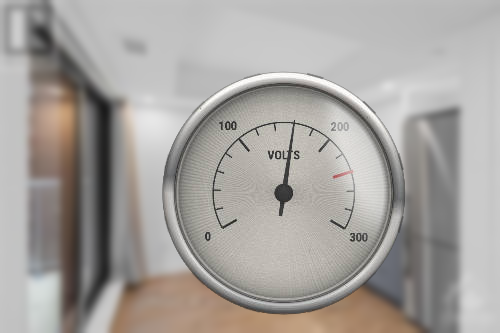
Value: 160 V
